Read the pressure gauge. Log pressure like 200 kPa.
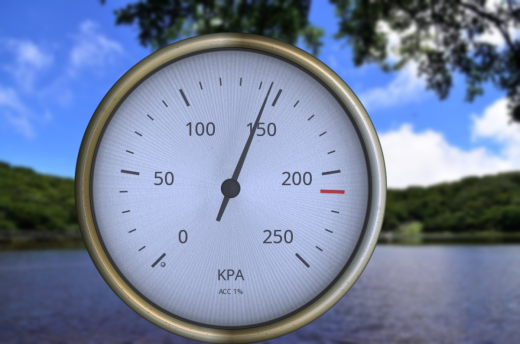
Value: 145 kPa
